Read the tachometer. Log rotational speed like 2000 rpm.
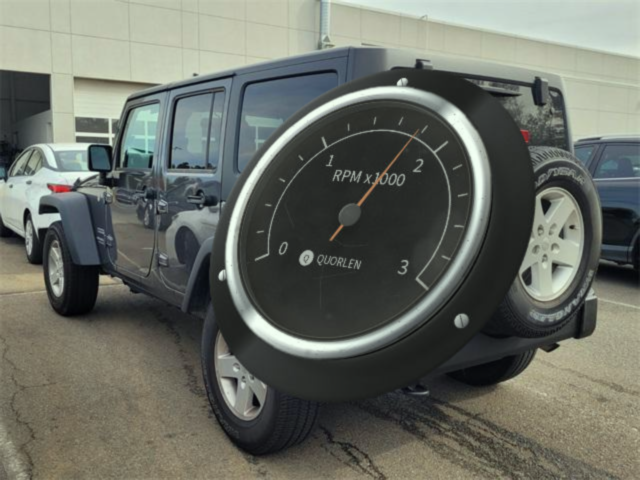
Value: 1800 rpm
